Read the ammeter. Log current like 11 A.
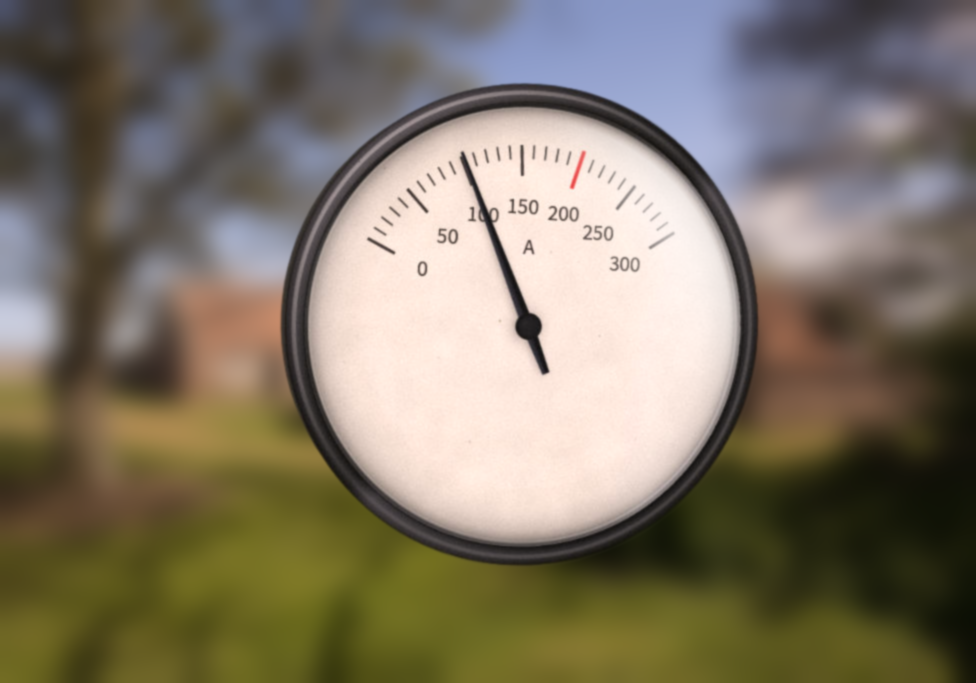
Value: 100 A
